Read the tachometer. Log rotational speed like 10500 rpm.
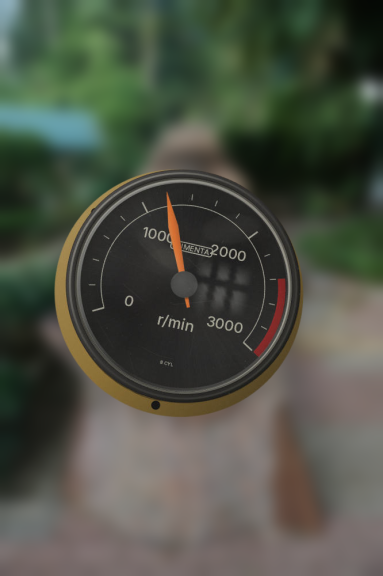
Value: 1200 rpm
